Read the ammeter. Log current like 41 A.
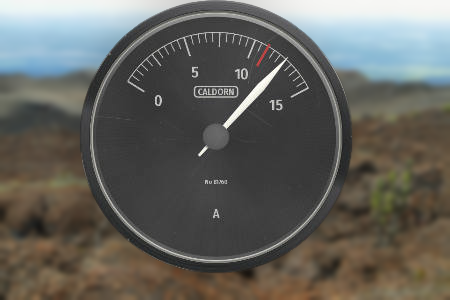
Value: 12.5 A
